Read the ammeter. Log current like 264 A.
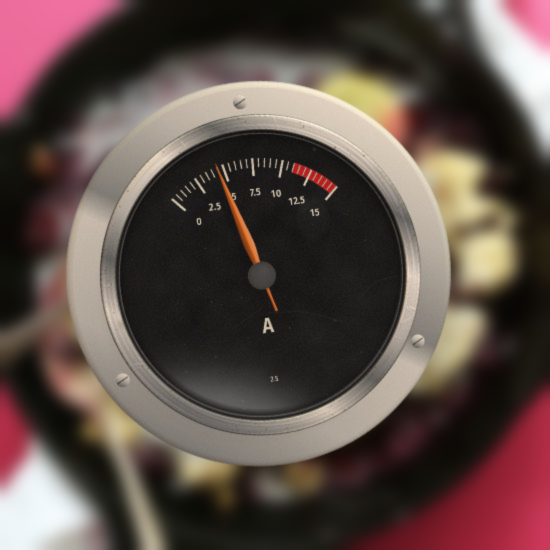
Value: 4.5 A
